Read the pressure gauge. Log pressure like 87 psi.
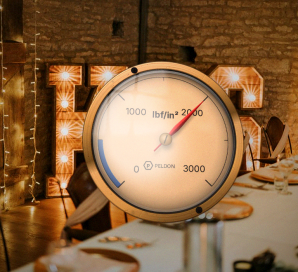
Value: 2000 psi
